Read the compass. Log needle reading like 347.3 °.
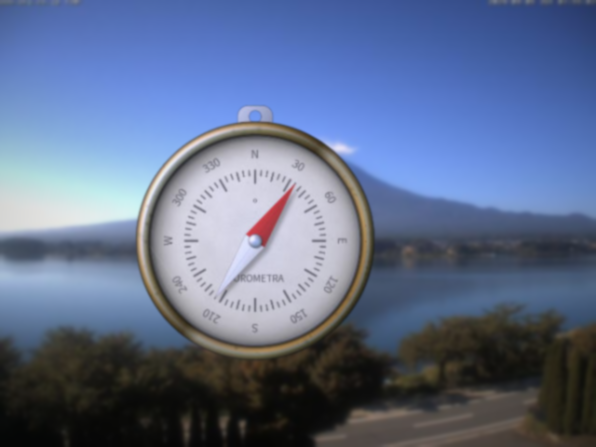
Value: 35 °
